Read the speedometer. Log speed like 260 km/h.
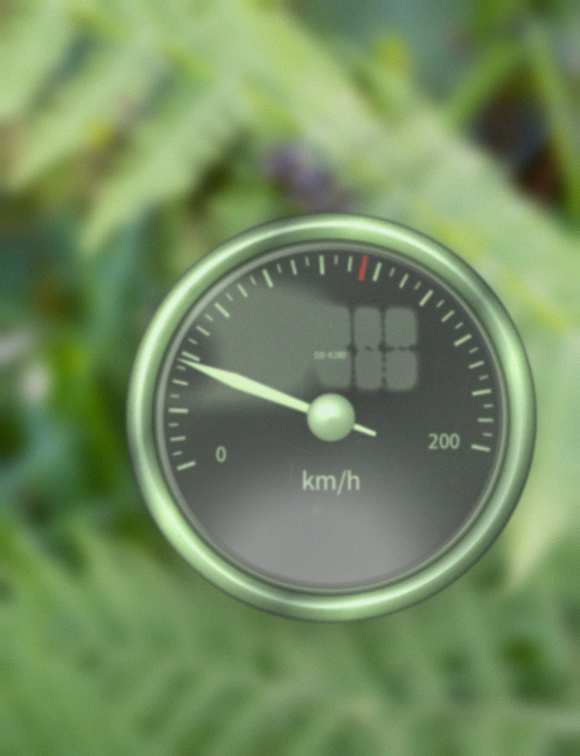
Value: 37.5 km/h
